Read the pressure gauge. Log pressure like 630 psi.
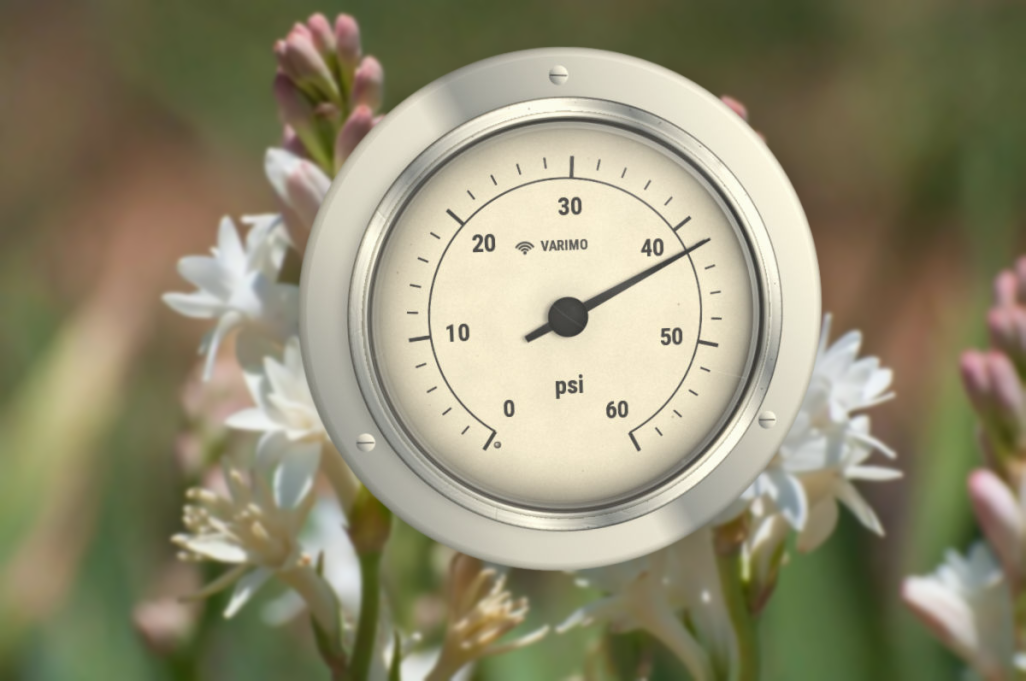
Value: 42 psi
